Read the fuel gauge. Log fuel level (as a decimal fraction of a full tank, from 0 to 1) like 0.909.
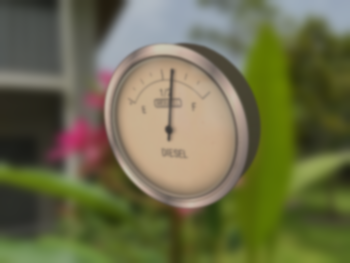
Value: 0.625
